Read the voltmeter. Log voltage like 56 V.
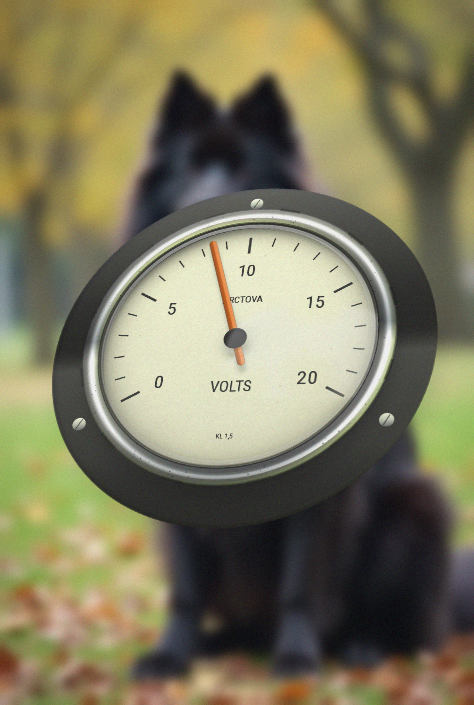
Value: 8.5 V
